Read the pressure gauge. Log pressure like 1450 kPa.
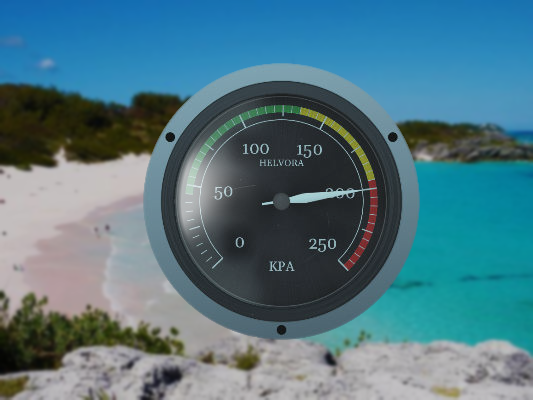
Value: 200 kPa
